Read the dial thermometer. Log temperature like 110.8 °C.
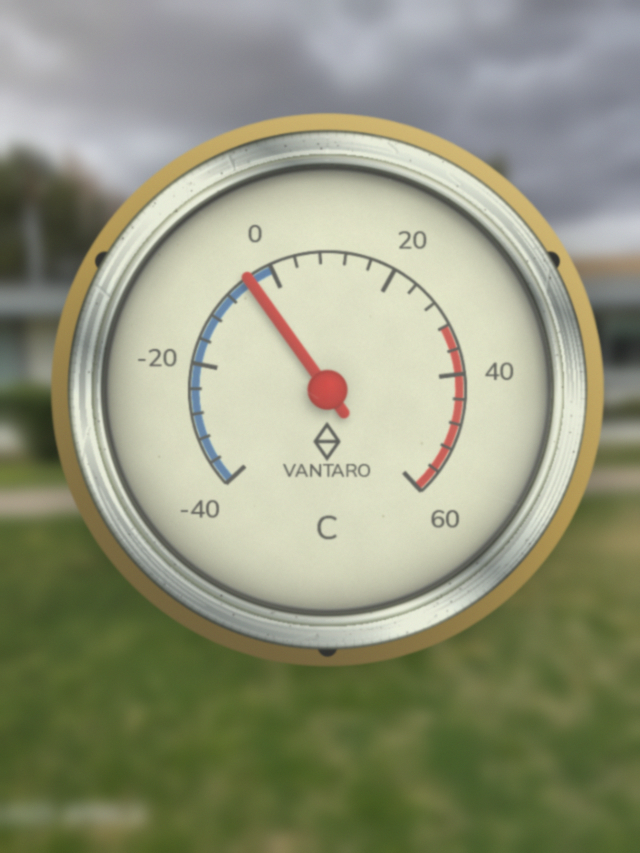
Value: -4 °C
